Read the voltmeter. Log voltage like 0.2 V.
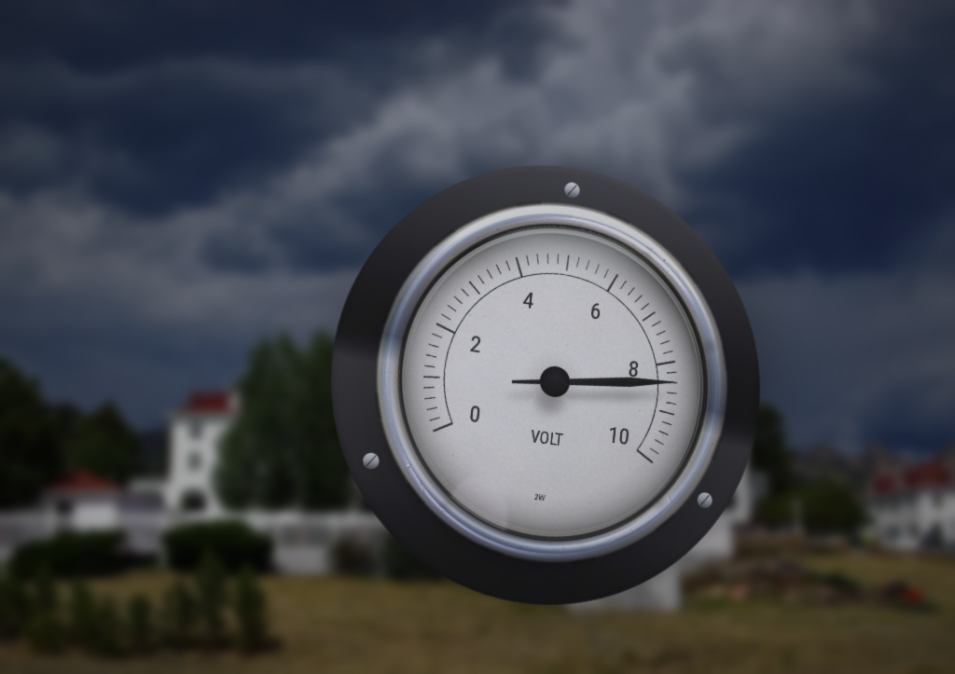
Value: 8.4 V
